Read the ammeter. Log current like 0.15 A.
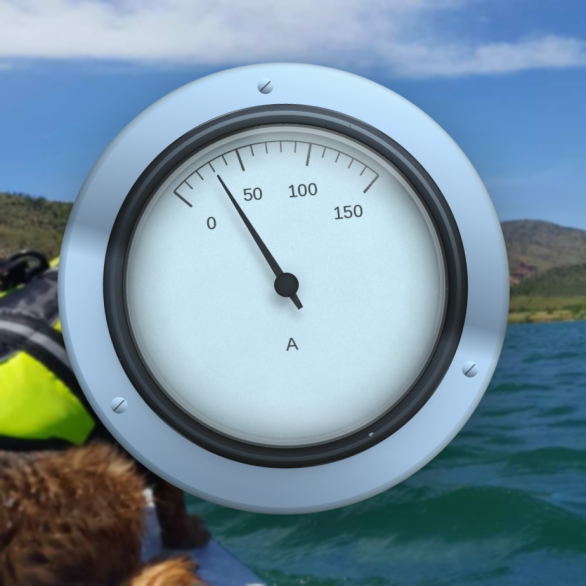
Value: 30 A
